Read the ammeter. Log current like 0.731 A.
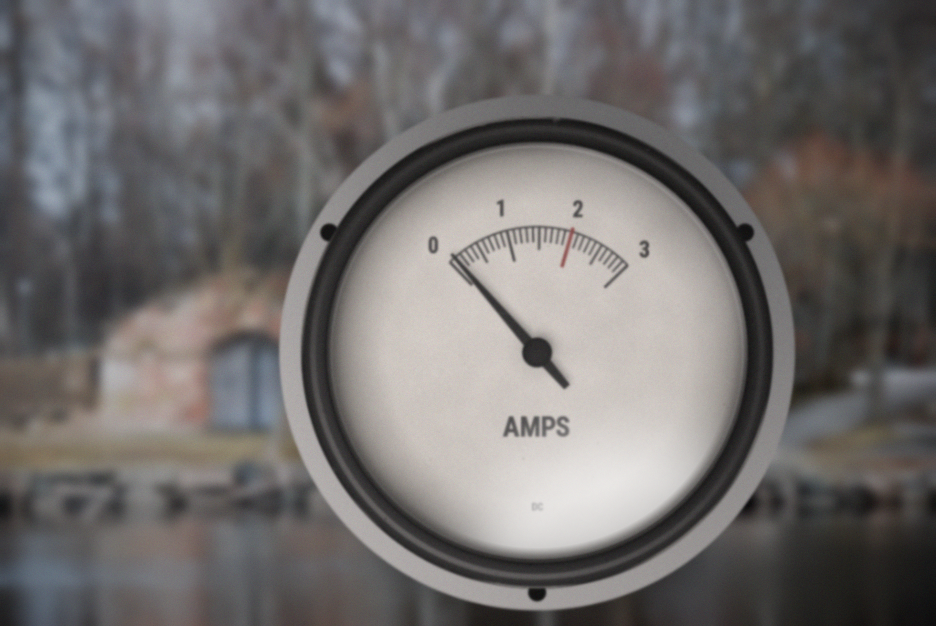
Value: 0.1 A
